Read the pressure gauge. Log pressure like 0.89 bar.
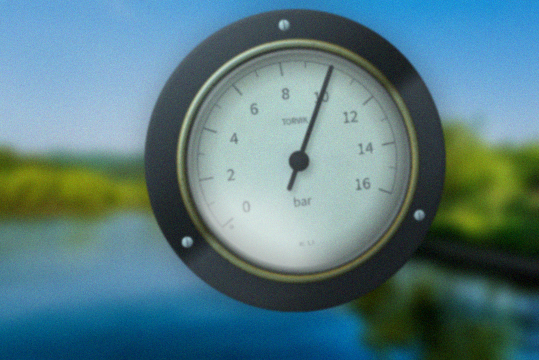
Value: 10 bar
